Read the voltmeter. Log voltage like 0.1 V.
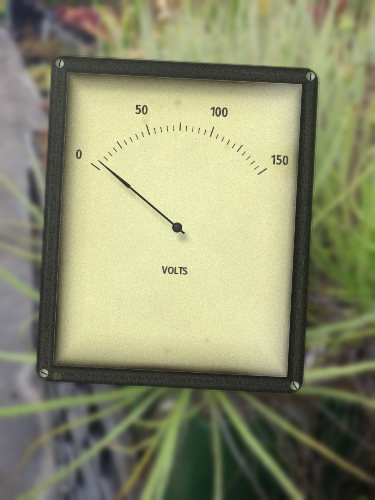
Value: 5 V
